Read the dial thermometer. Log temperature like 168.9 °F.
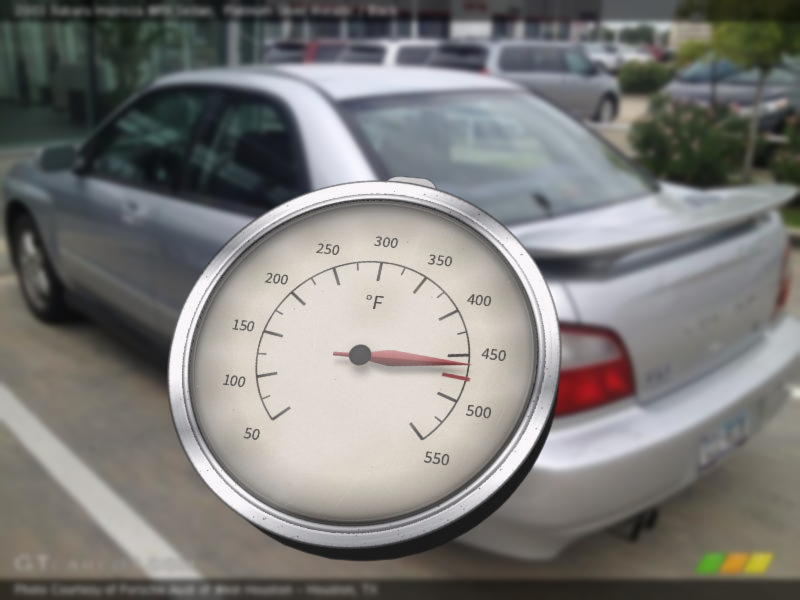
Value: 462.5 °F
